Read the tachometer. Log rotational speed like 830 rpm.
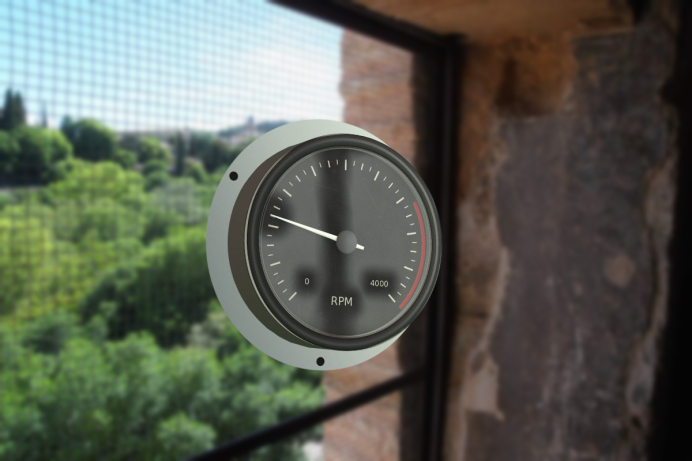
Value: 900 rpm
